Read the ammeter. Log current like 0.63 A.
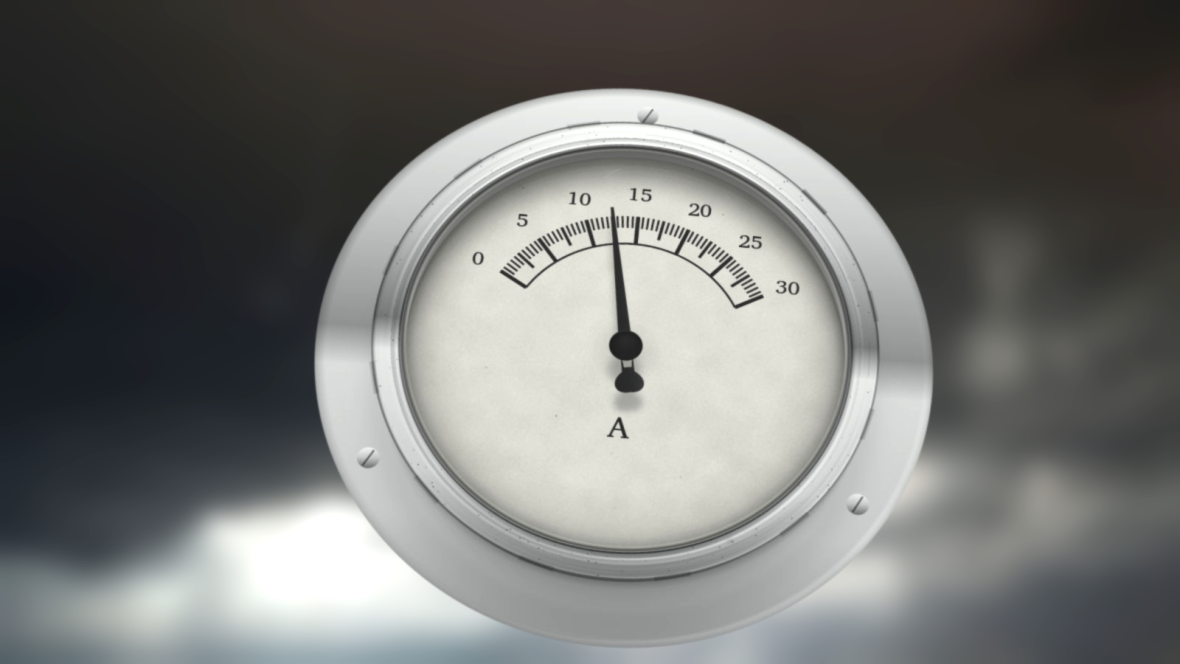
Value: 12.5 A
